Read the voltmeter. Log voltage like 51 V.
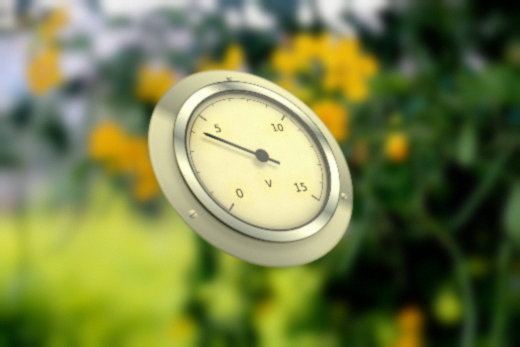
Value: 4 V
